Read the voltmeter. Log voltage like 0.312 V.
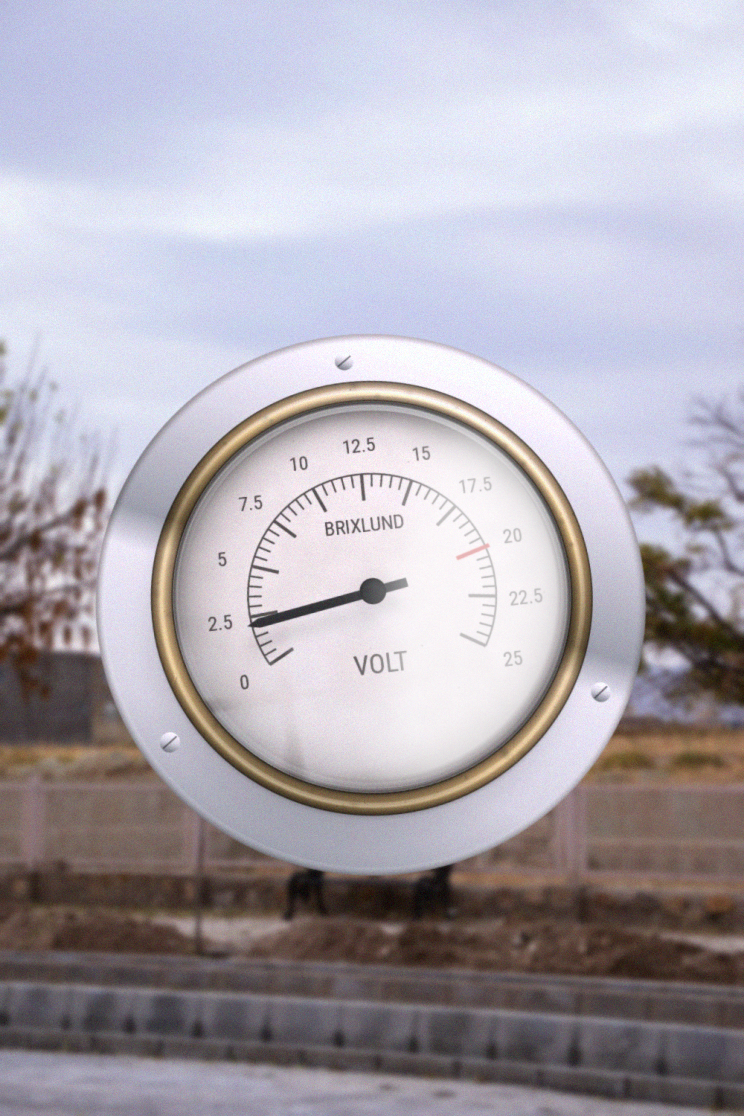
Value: 2 V
